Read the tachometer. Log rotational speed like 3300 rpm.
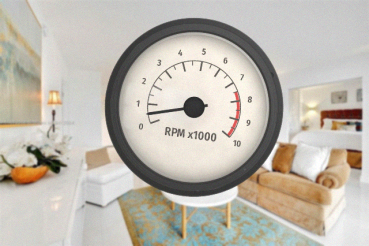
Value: 500 rpm
